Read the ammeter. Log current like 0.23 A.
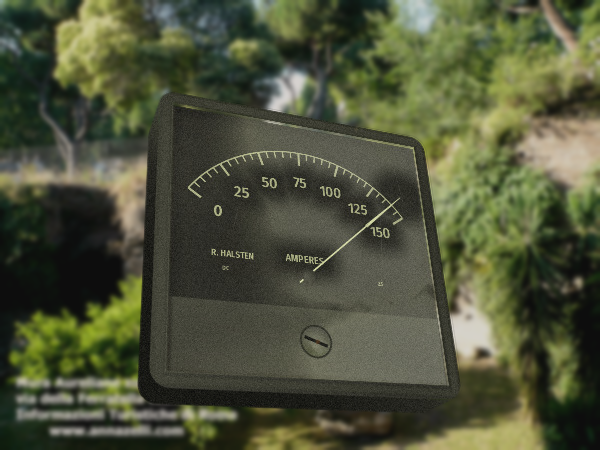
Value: 140 A
